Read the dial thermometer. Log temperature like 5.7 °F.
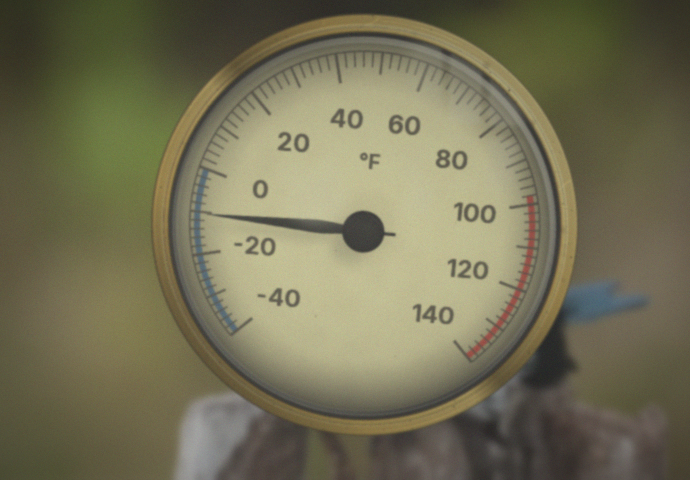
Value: -10 °F
